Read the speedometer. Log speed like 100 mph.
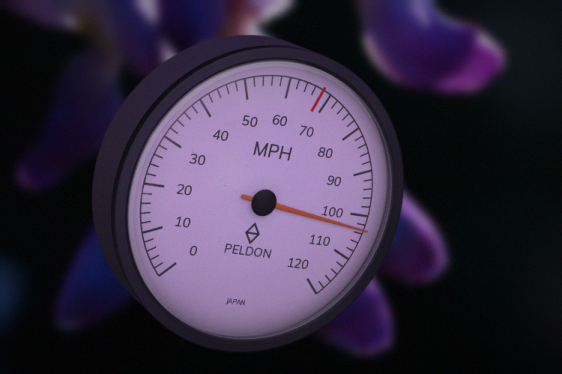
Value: 103 mph
